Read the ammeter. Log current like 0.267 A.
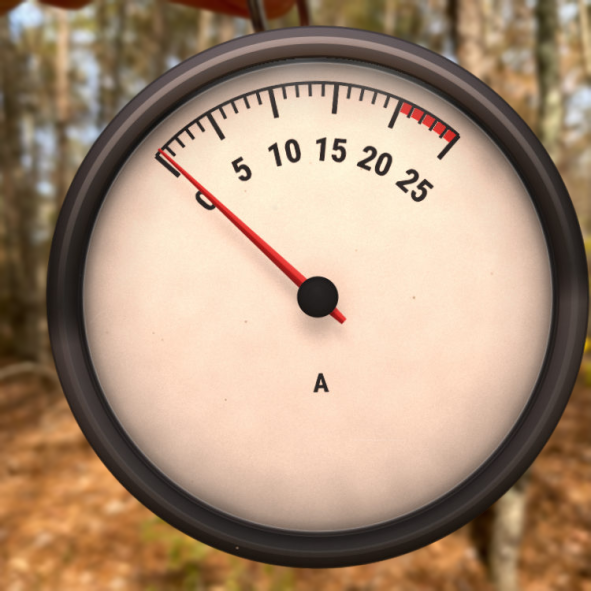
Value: 0.5 A
